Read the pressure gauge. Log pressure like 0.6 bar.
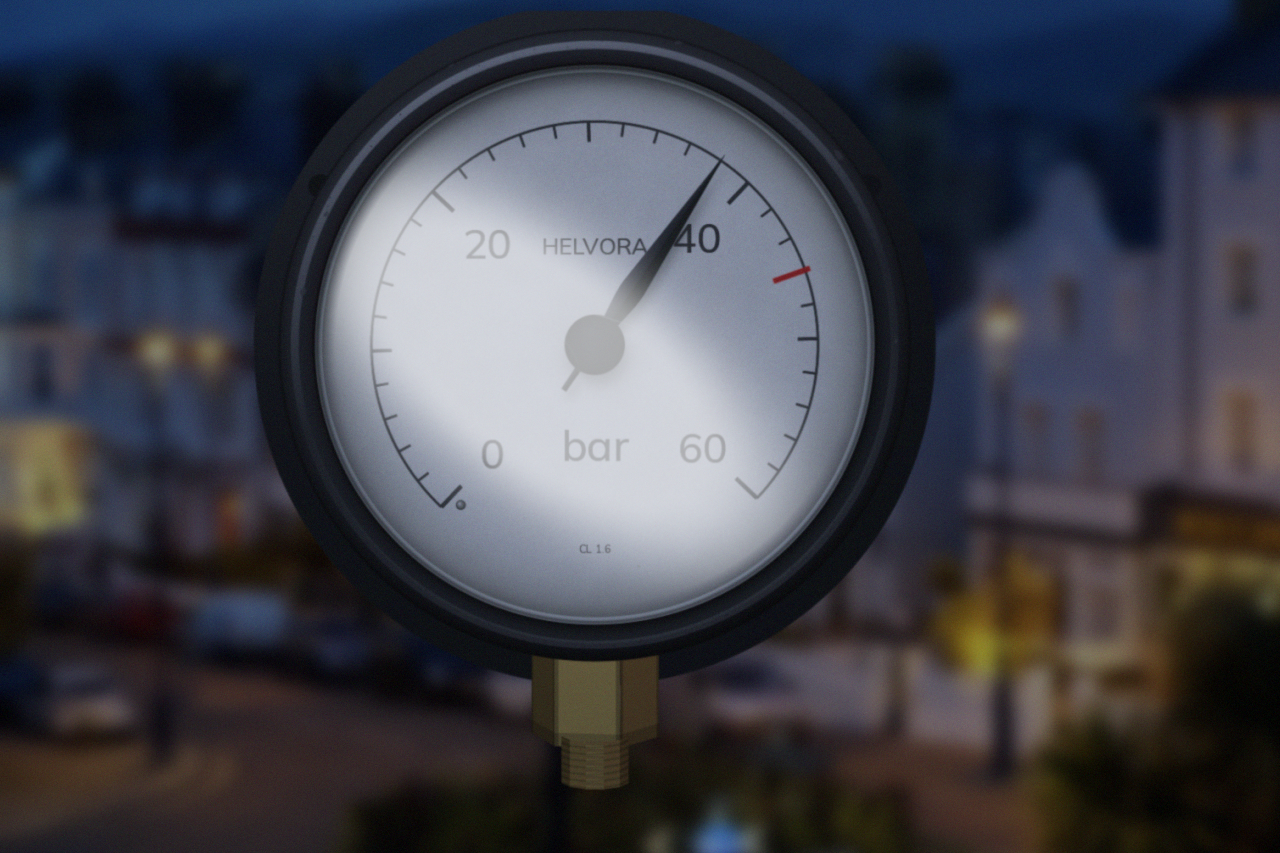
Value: 38 bar
